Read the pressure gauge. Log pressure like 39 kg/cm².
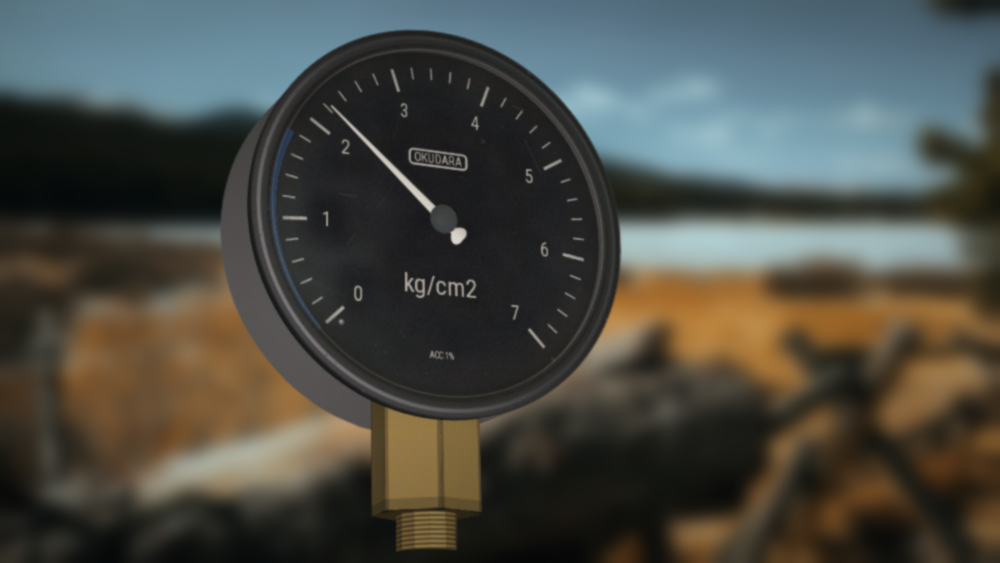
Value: 2.2 kg/cm²
